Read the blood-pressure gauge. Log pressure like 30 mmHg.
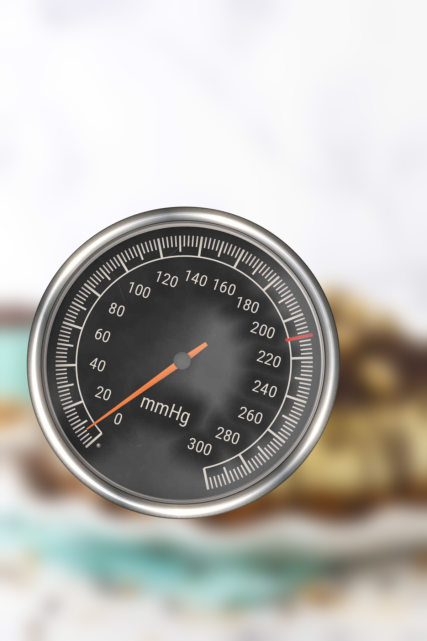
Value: 6 mmHg
